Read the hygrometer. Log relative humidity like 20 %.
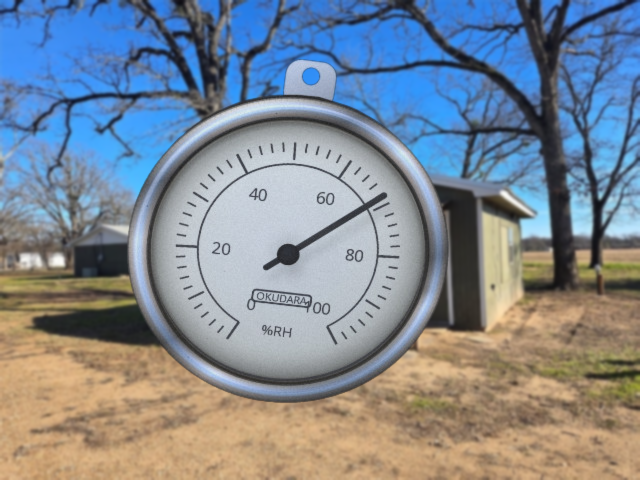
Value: 68 %
